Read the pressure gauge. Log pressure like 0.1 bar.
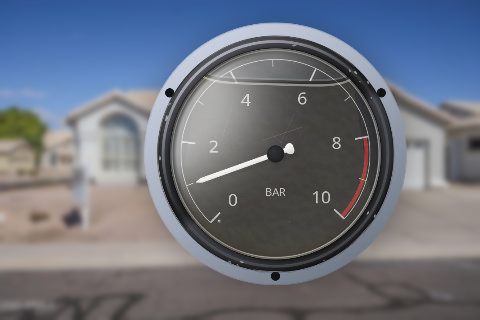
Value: 1 bar
